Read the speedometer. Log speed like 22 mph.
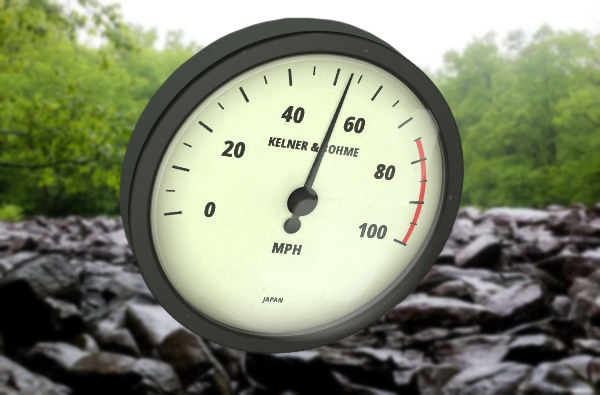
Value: 52.5 mph
